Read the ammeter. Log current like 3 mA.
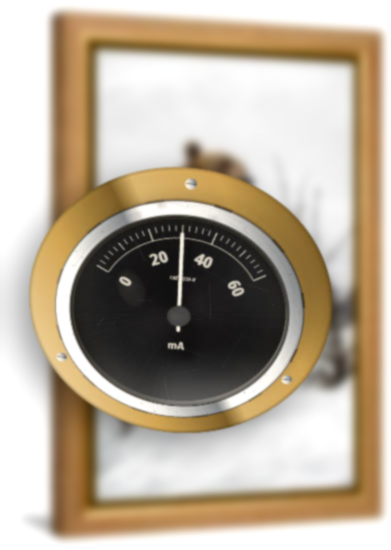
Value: 30 mA
